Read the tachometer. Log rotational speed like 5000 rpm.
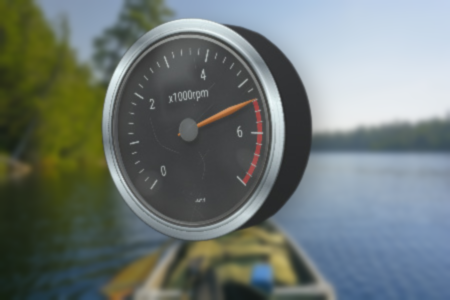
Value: 5400 rpm
